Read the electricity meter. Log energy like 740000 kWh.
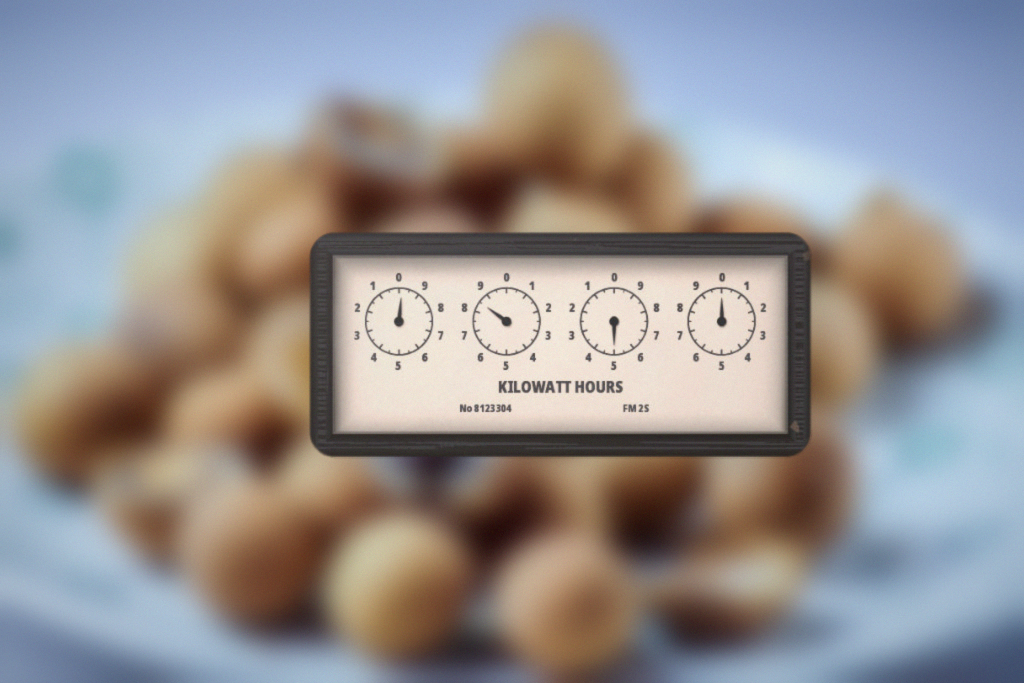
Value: 9850 kWh
